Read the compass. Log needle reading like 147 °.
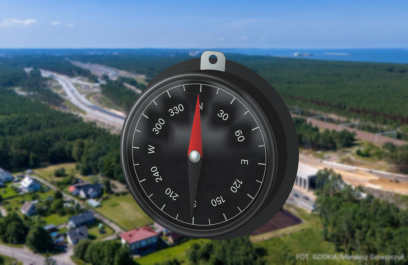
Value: 0 °
